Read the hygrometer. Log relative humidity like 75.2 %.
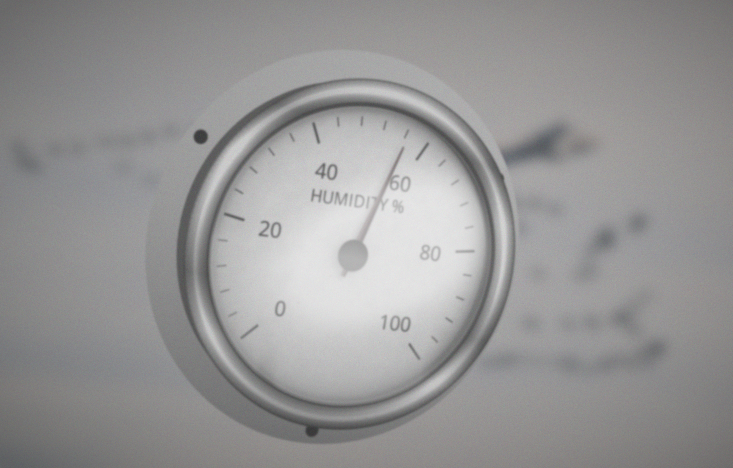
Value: 56 %
